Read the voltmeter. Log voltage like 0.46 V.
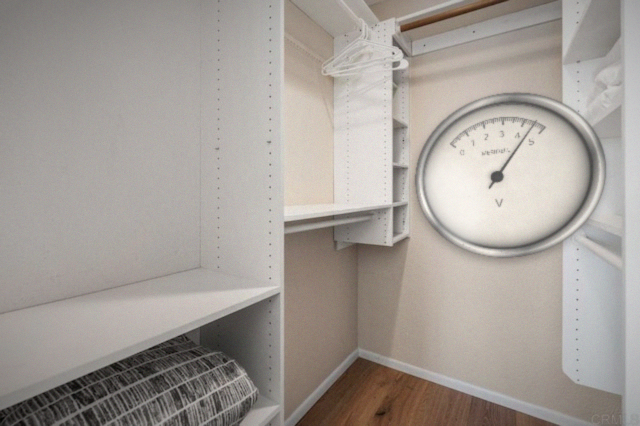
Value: 4.5 V
